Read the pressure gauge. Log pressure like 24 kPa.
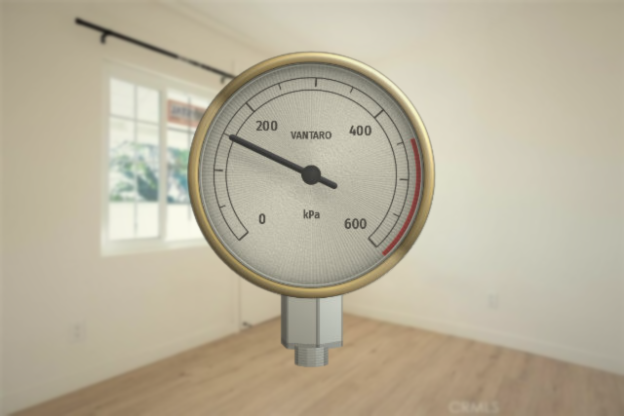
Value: 150 kPa
